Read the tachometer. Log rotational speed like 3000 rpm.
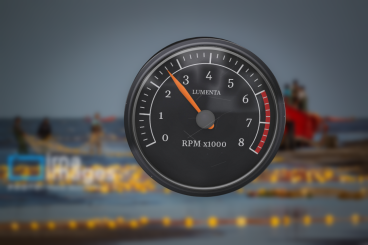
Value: 2600 rpm
